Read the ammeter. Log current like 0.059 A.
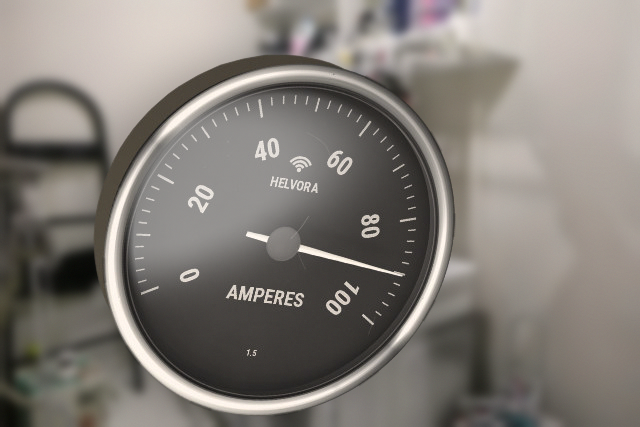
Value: 90 A
